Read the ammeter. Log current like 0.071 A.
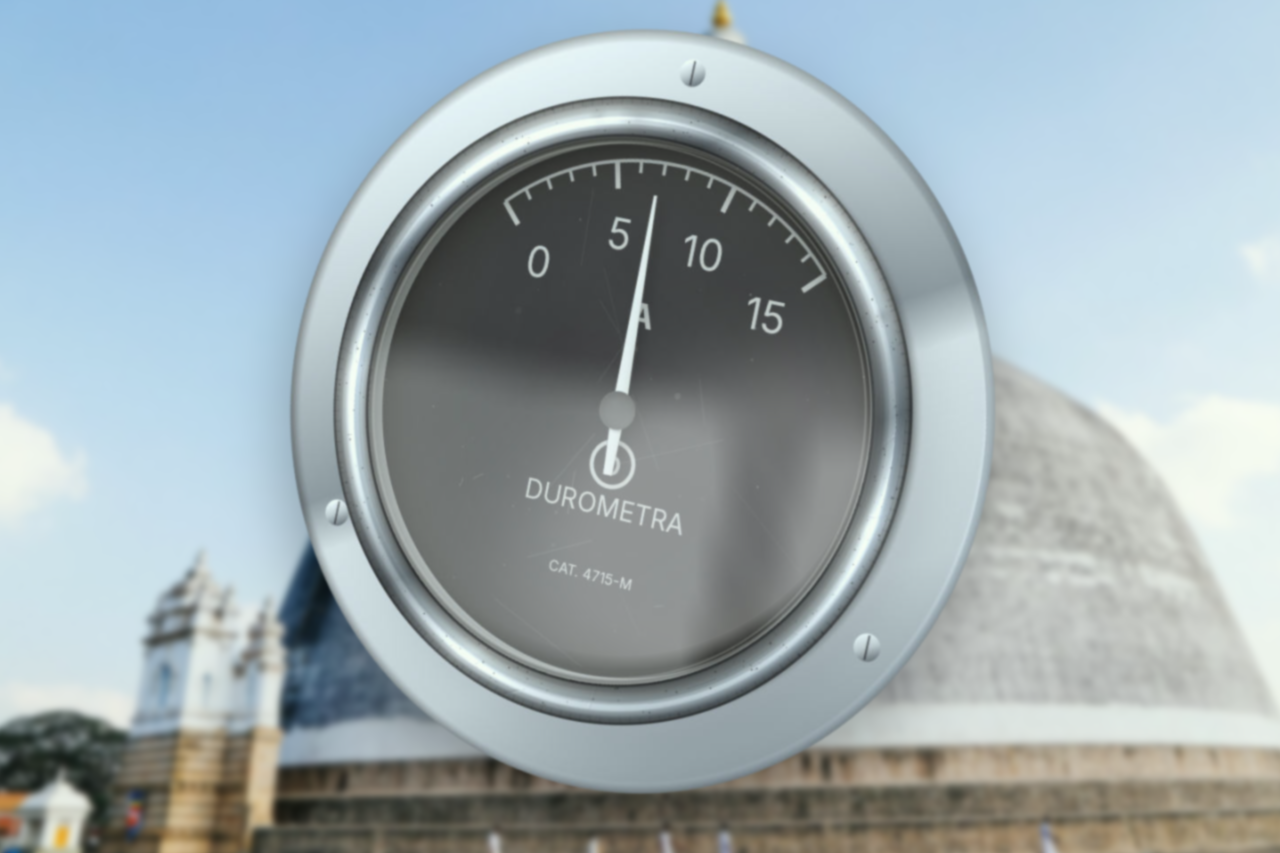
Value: 7 A
